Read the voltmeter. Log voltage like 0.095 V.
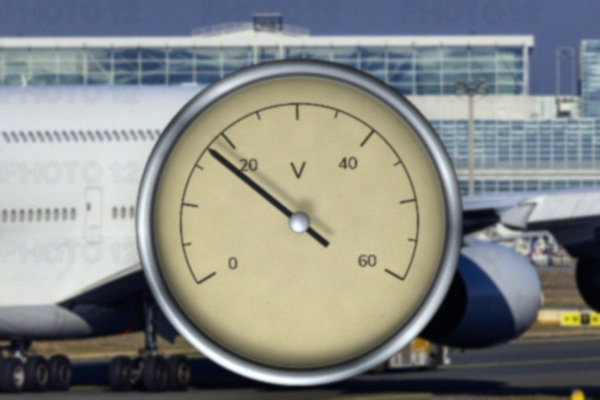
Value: 17.5 V
